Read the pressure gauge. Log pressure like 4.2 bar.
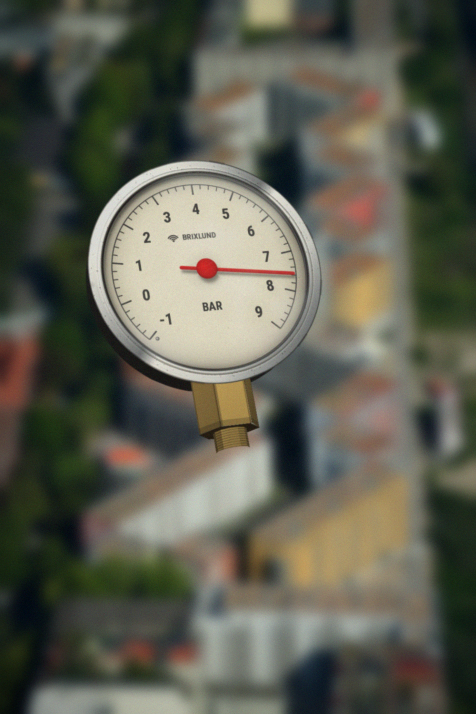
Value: 7.6 bar
